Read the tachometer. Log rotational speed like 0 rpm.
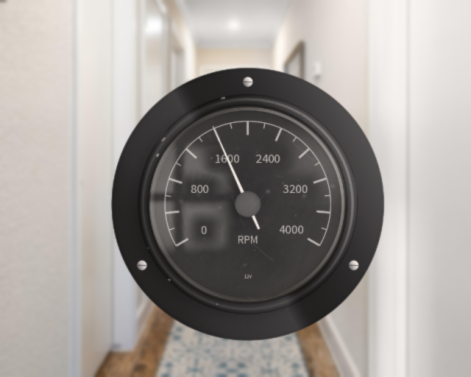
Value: 1600 rpm
